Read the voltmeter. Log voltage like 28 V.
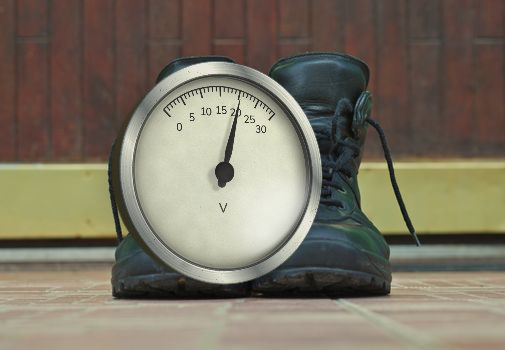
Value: 20 V
